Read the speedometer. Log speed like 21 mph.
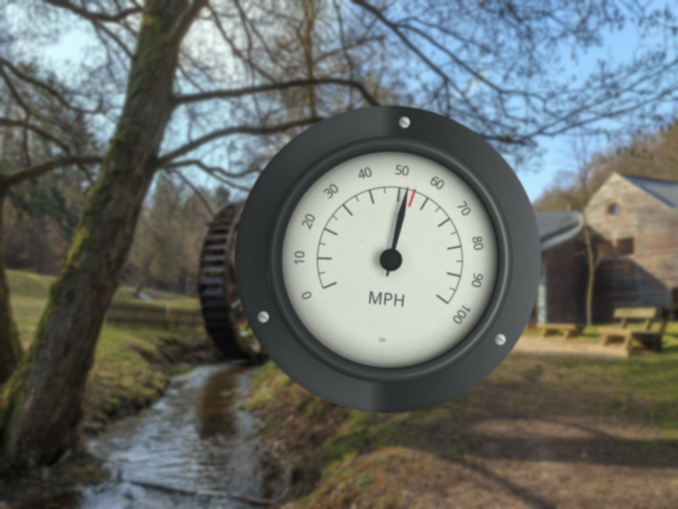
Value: 52.5 mph
